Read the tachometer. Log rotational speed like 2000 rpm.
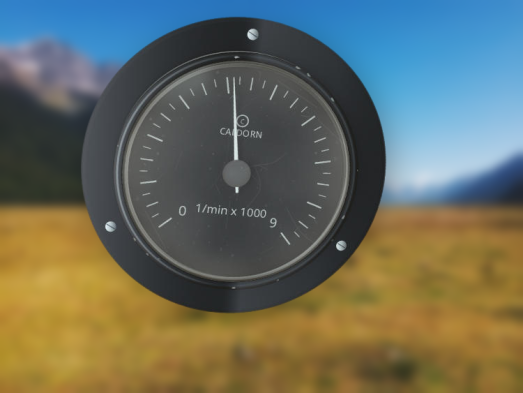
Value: 4125 rpm
